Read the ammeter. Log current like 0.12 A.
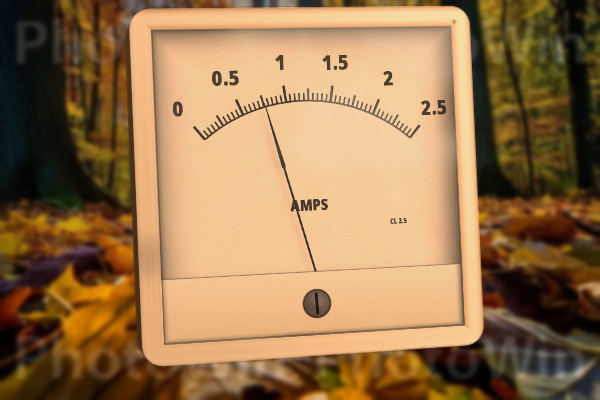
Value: 0.75 A
